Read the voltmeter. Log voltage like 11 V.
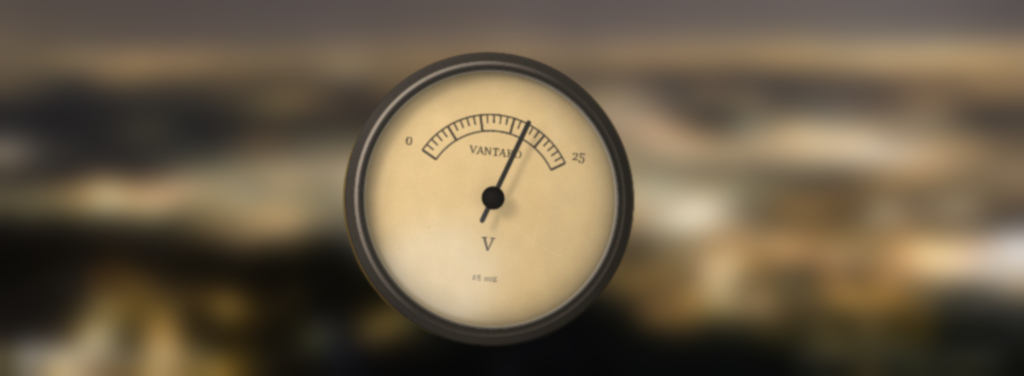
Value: 17 V
